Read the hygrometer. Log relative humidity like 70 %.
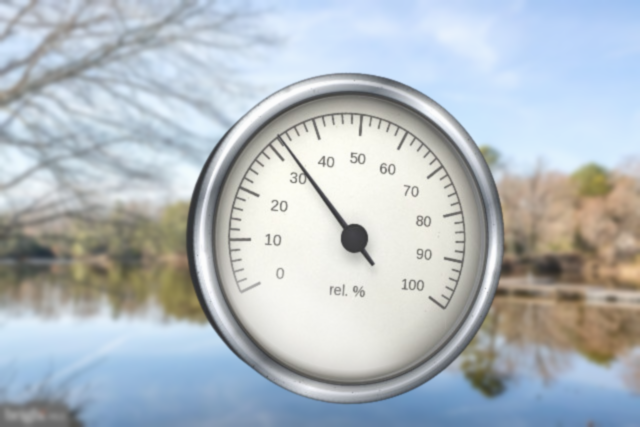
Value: 32 %
